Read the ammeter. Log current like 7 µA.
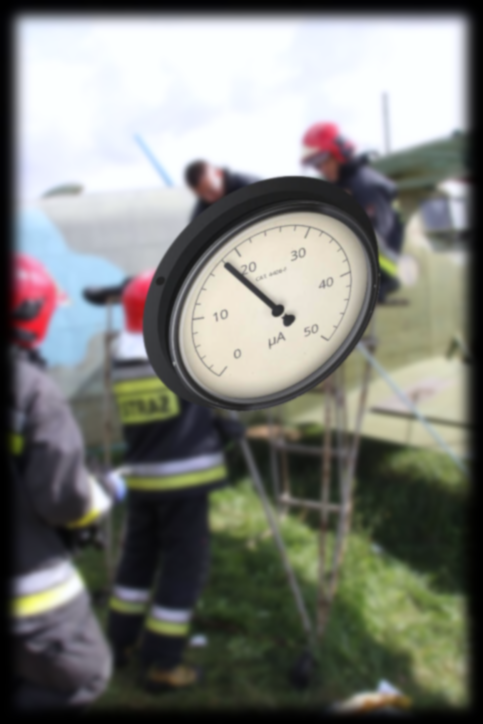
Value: 18 µA
